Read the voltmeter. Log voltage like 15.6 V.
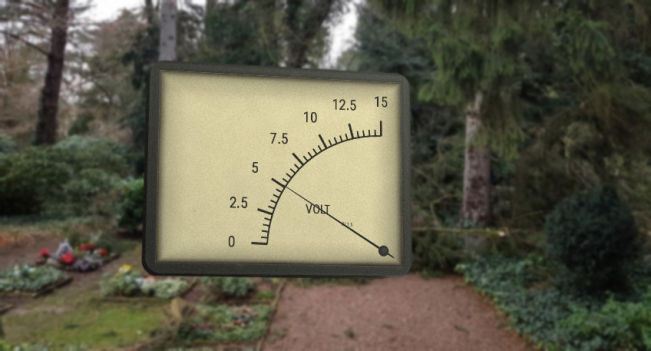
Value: 5 V
